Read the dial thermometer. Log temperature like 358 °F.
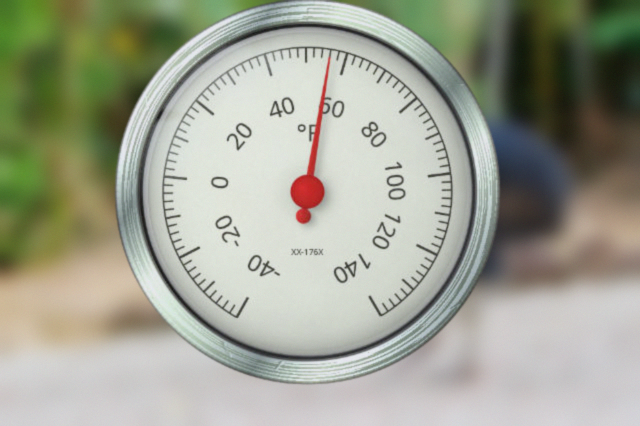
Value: 56 °F
